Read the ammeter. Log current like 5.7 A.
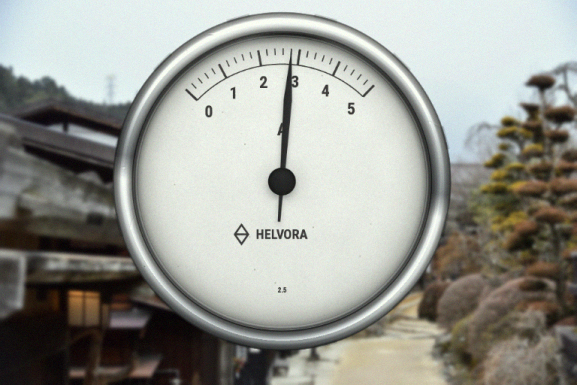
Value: 2.8 A
